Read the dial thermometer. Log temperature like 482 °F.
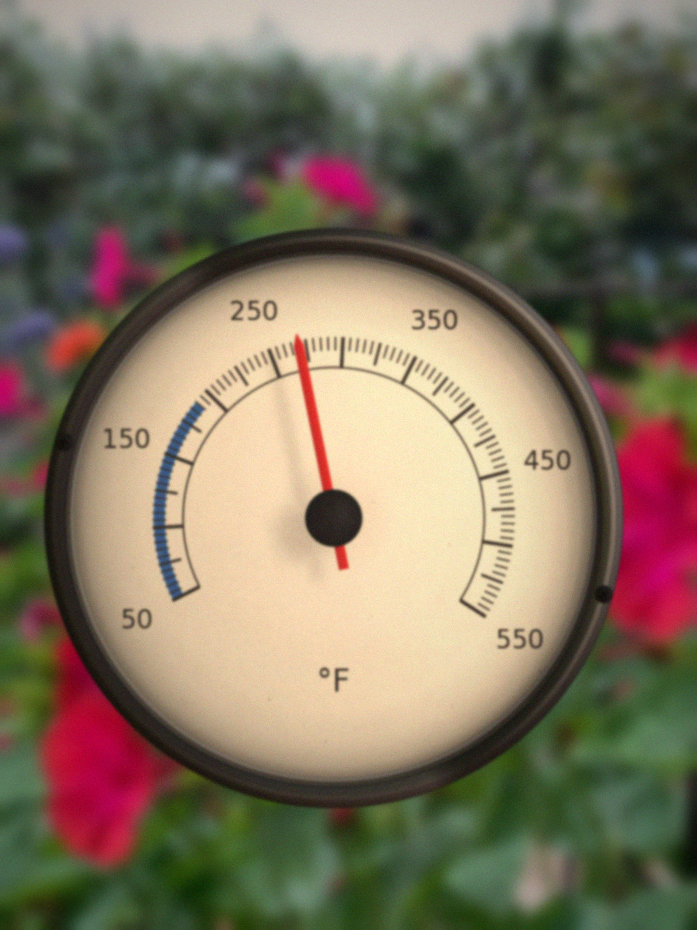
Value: 270 °F
